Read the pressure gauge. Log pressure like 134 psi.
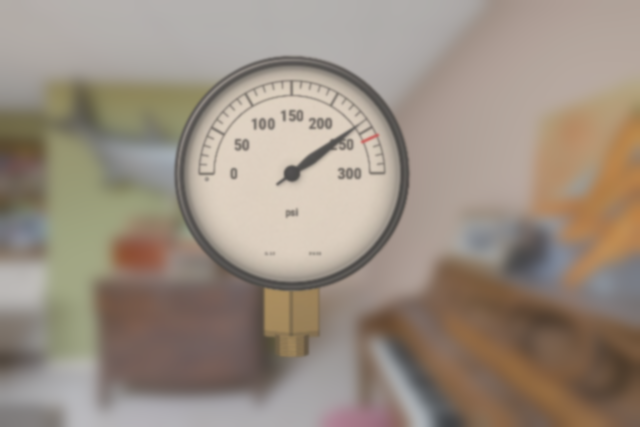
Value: 240 psi
